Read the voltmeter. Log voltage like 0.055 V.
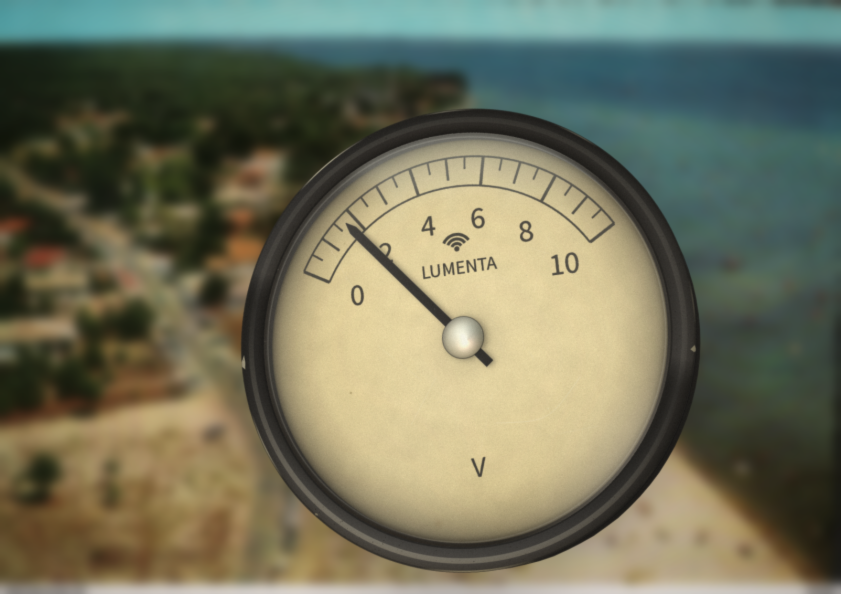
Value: 1.75 V
